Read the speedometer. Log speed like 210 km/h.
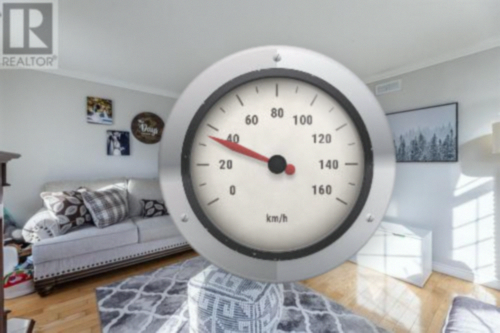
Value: 35 km/h
